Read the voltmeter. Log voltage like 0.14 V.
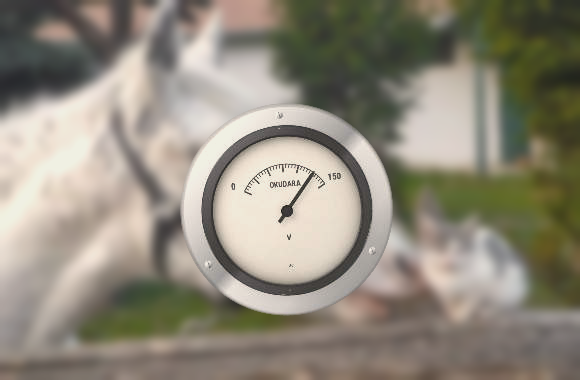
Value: 125 V
